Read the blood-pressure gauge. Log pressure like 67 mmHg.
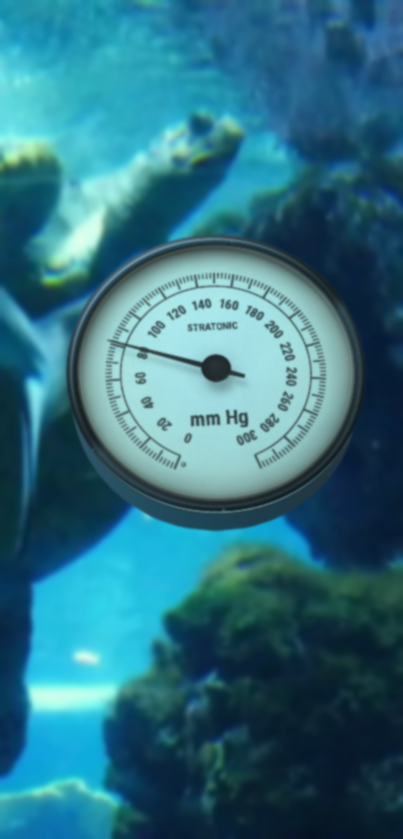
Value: 80 mmHg
